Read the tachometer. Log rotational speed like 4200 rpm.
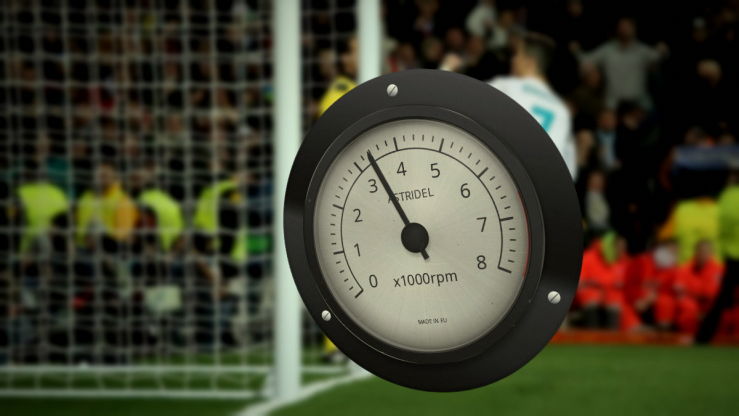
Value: 3400 rpm
